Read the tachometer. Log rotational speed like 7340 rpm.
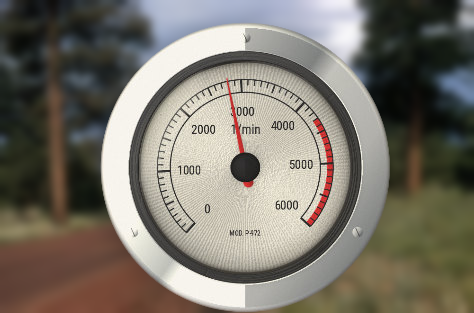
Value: 2800 rpm
